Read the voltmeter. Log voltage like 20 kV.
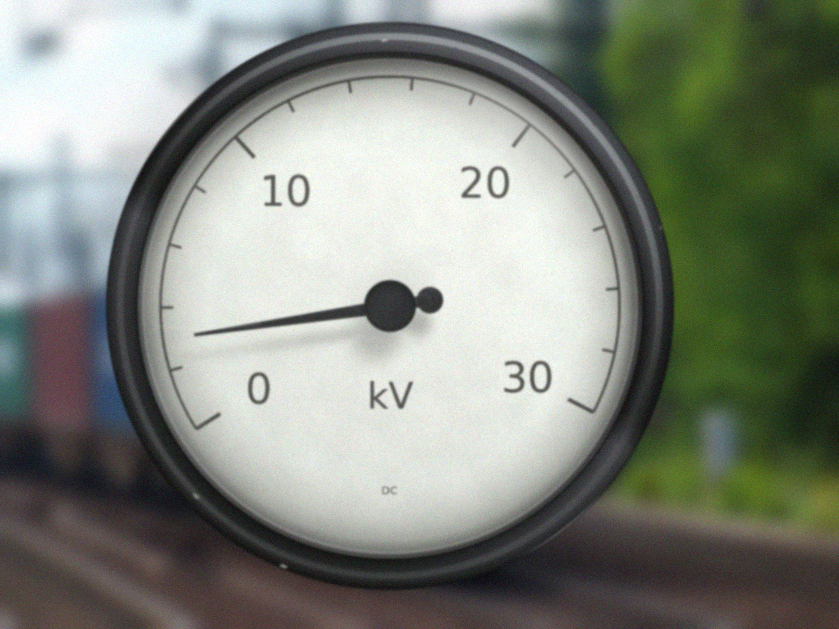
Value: 3 kV
